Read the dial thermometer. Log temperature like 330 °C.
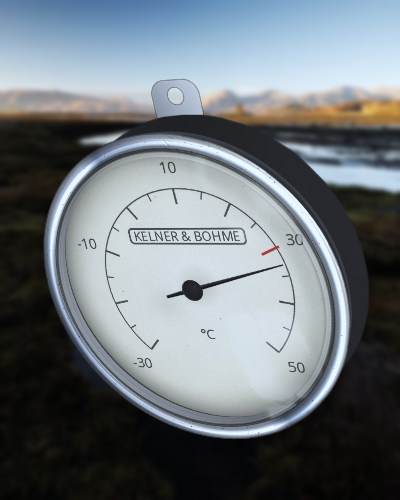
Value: 32.5 °C
